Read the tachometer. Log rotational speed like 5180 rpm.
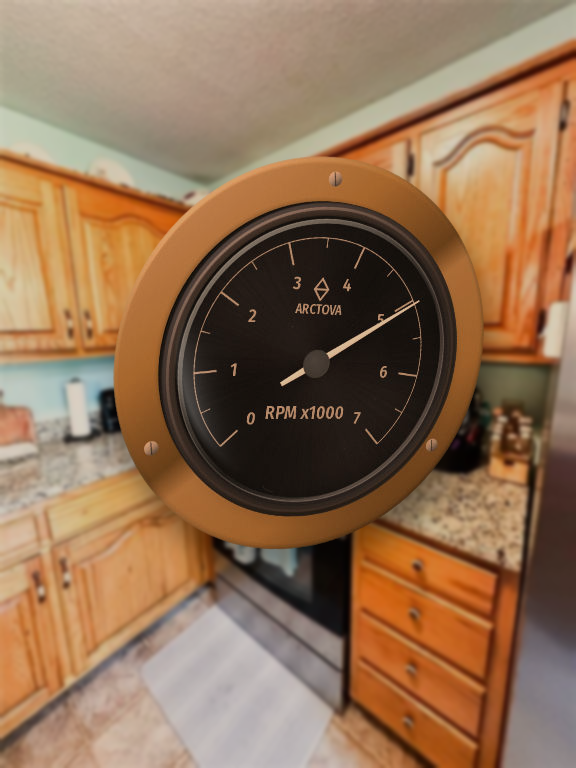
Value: 5000 rpm
